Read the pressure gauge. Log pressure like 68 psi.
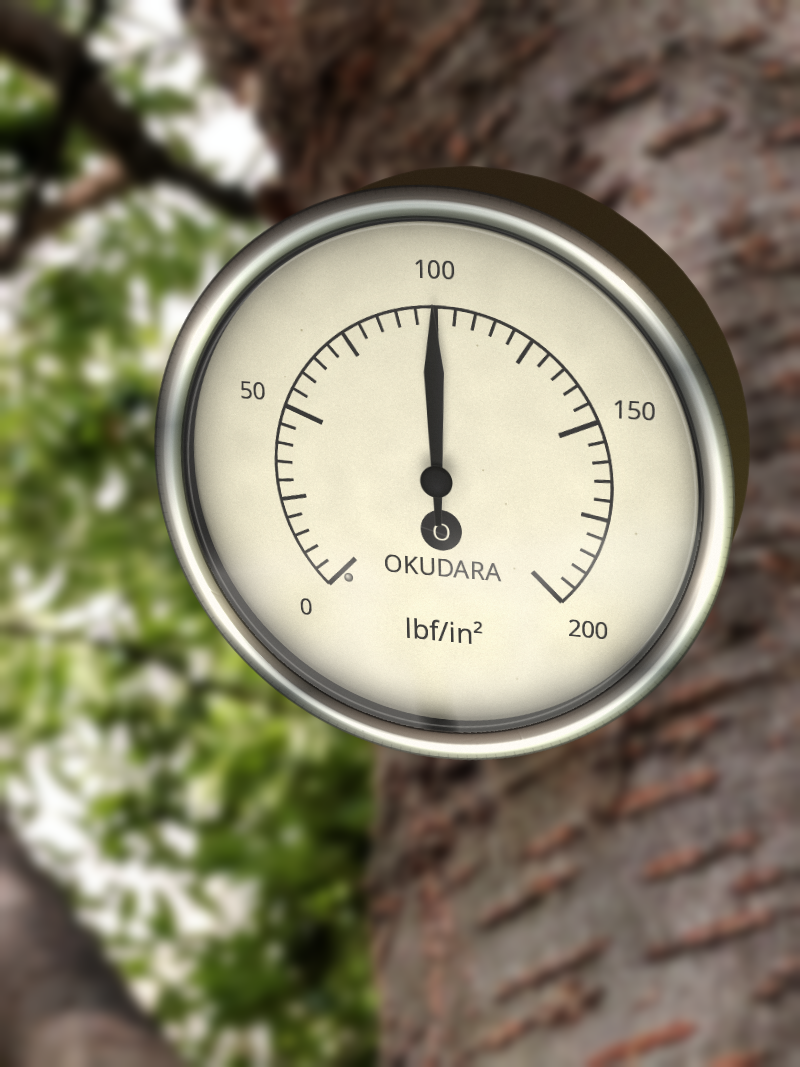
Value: 100 psi
